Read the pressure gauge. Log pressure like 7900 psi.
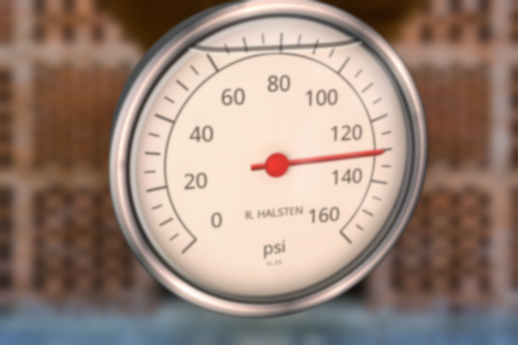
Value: 130 psi
